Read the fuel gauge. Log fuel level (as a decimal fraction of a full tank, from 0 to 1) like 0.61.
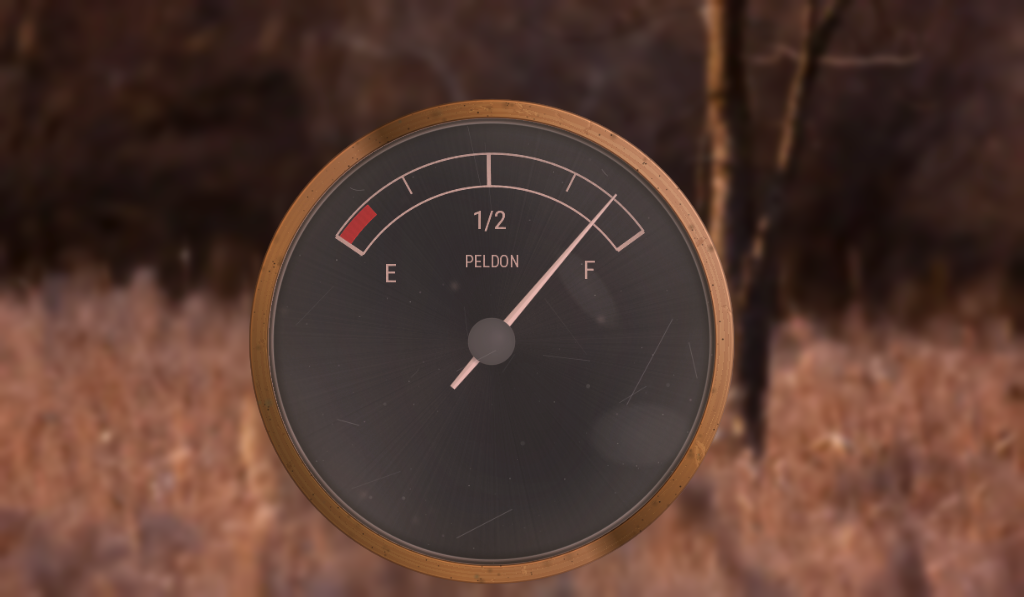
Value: 0.875
